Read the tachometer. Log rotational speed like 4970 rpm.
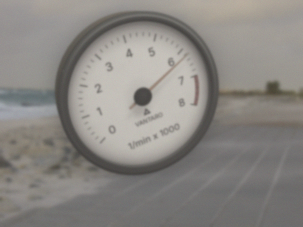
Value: 6200 rpm
